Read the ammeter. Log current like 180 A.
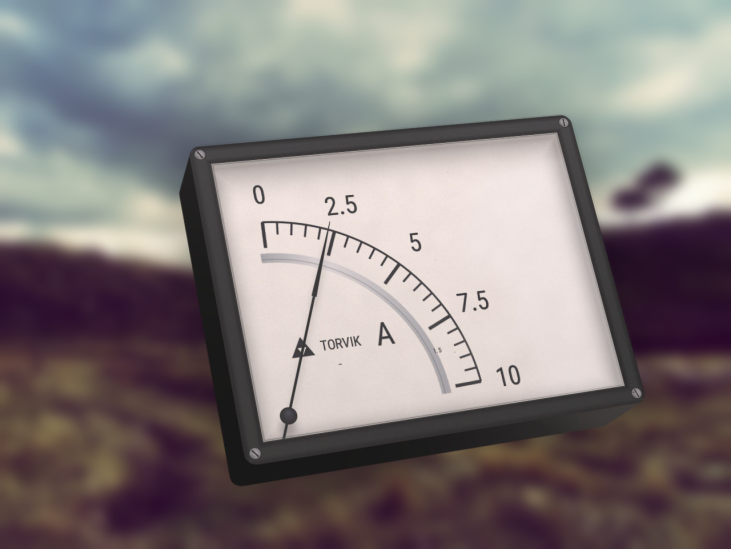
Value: 2.25 A
